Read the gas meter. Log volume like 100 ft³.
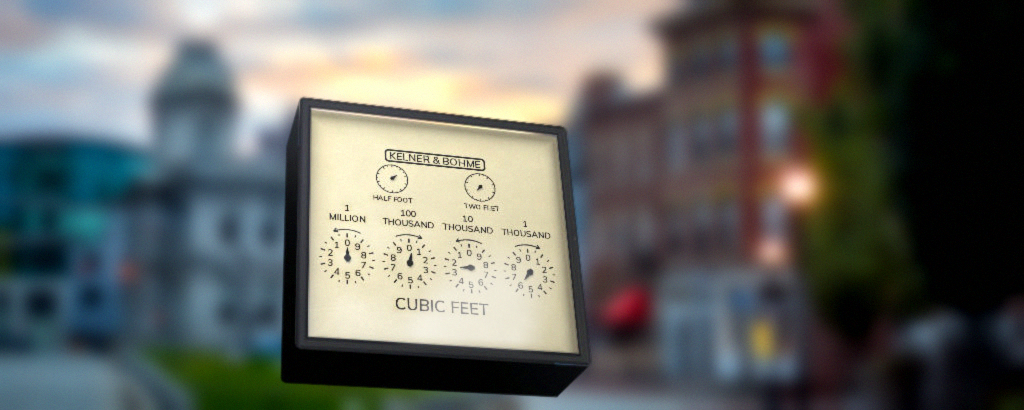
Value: 2600 ft³
